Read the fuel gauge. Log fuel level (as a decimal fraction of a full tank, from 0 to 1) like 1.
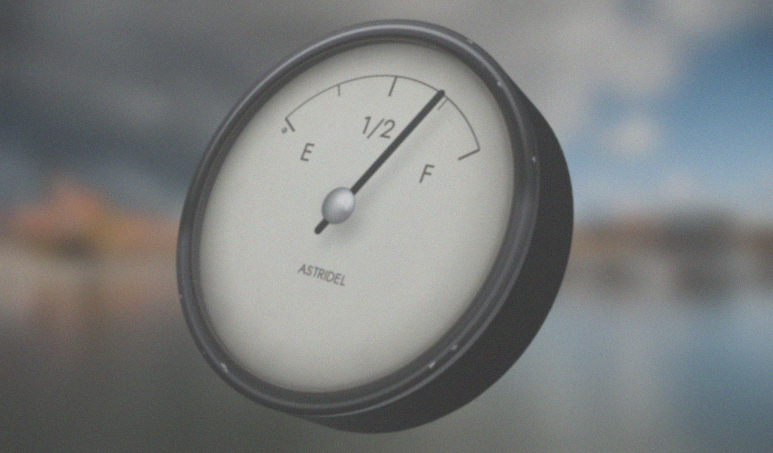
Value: 0.75
